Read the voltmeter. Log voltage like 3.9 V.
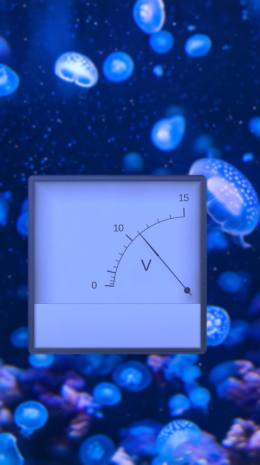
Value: 11 V
